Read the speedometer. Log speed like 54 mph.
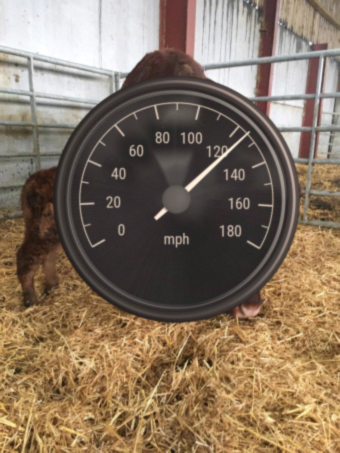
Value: 125 mph
